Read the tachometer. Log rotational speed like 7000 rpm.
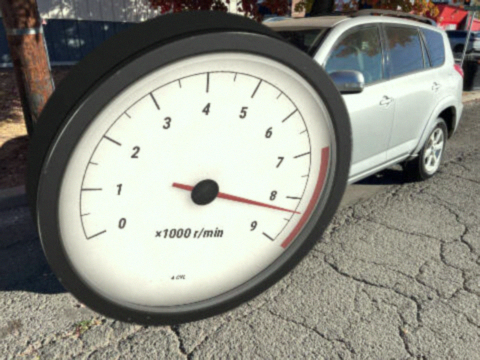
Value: 8250 rpm
